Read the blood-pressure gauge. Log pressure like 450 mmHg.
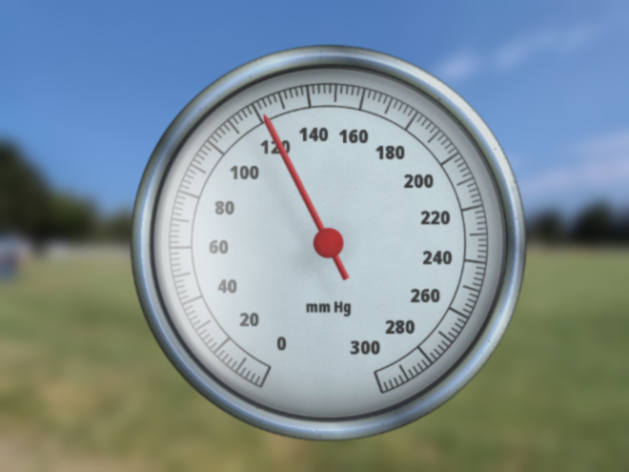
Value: 122 mmHg
